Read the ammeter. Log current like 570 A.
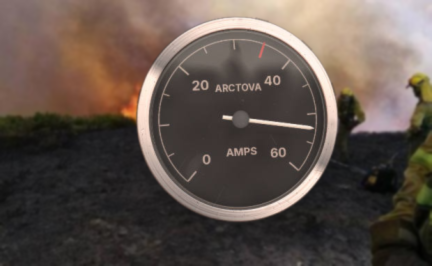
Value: 52.5 A
